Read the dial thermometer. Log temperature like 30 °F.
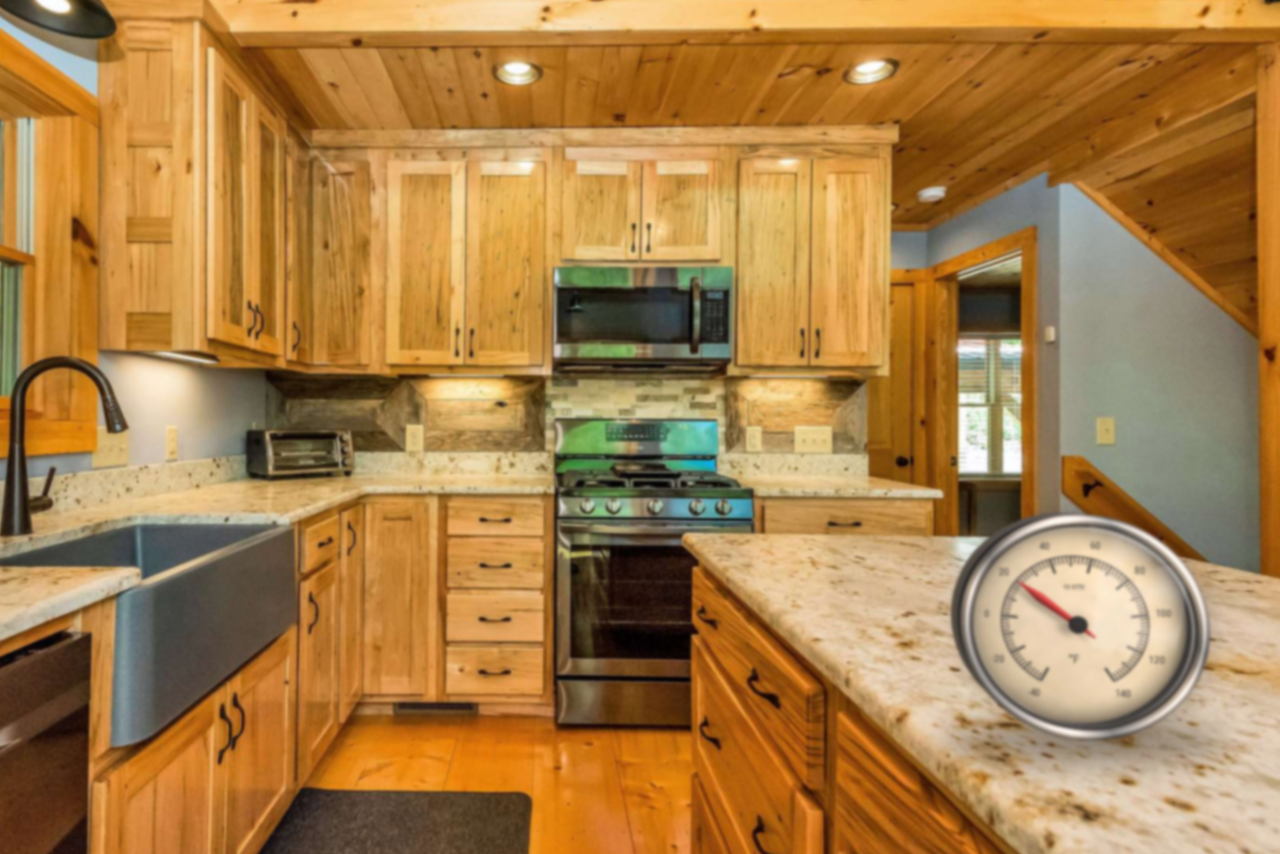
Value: 20 °F
